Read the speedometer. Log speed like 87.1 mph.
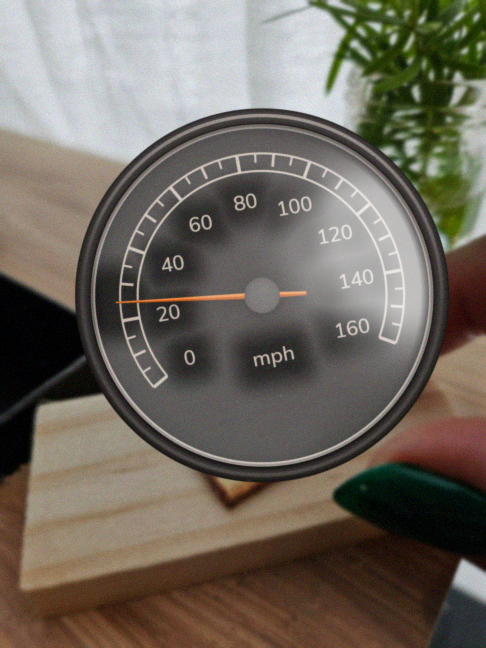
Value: 25 mph
